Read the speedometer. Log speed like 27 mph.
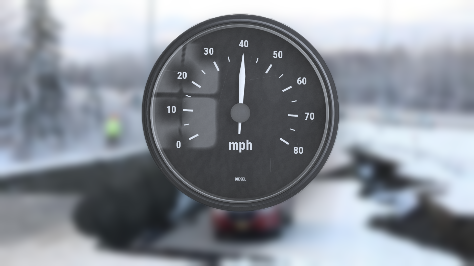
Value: 40 mph
